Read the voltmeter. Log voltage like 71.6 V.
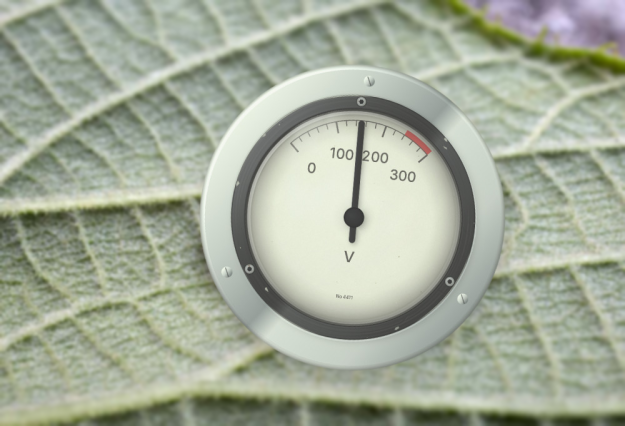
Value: 150 V
